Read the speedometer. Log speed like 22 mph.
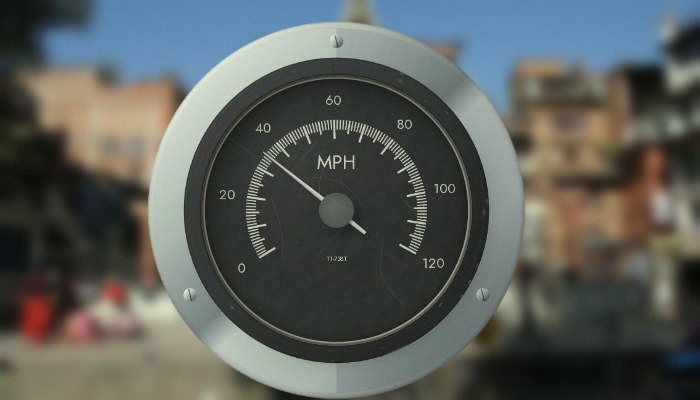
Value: 35 mph
